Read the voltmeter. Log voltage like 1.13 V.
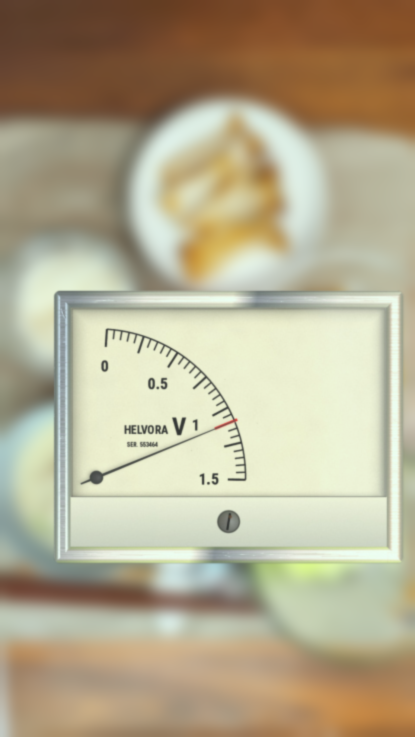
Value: 1.1 V
